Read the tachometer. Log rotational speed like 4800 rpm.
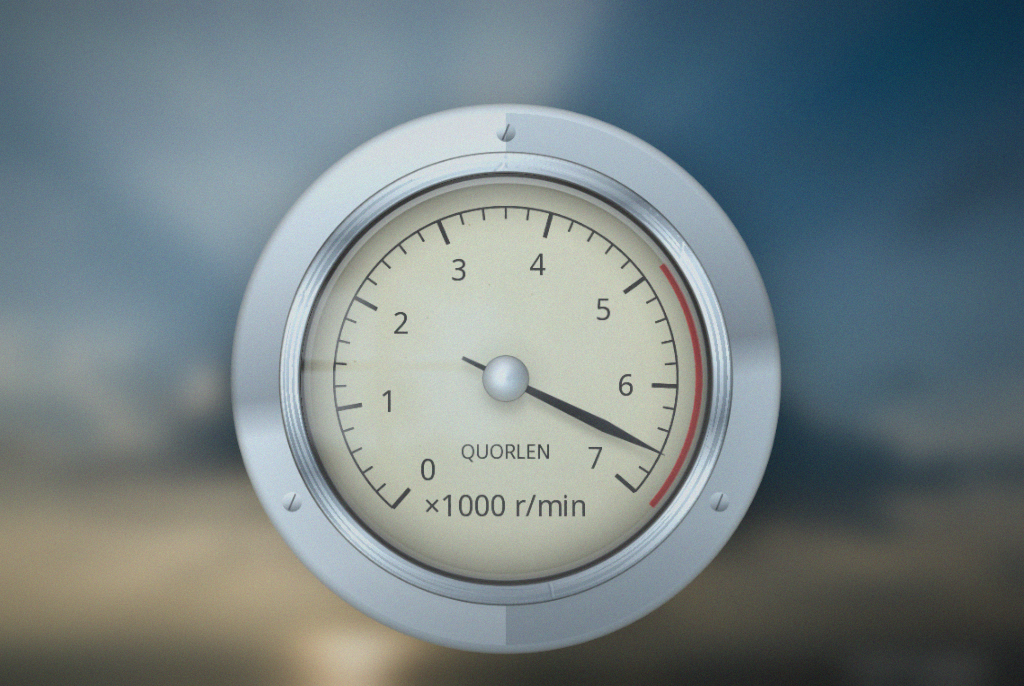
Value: 6600 rpm
